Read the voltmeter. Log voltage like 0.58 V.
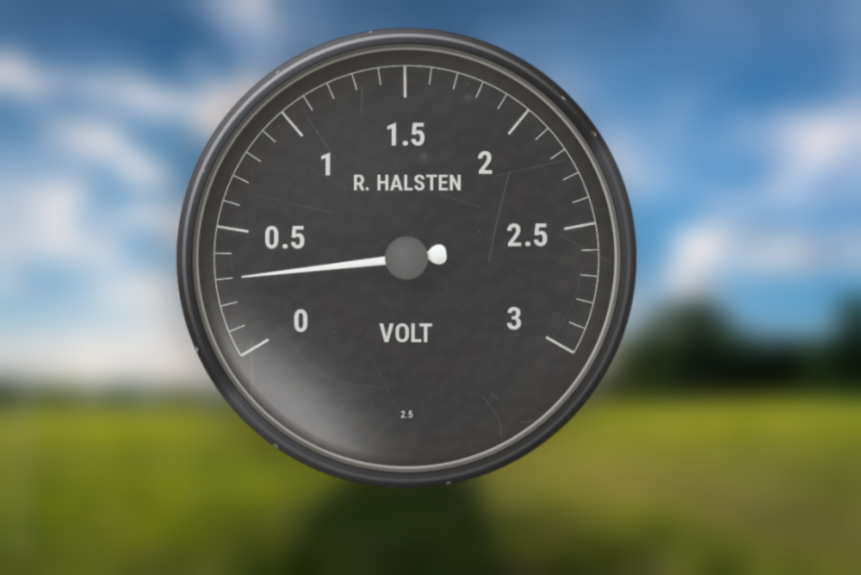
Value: 0.3 V
